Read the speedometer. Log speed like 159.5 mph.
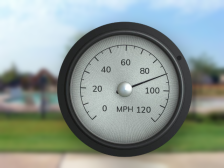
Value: 90 mph
